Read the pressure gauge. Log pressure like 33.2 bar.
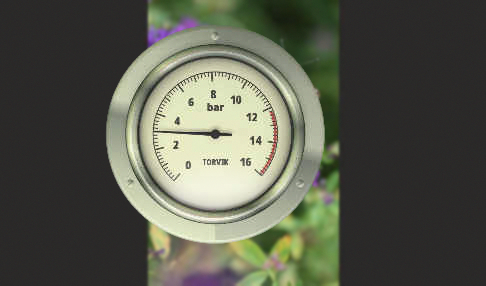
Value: 3 bar
